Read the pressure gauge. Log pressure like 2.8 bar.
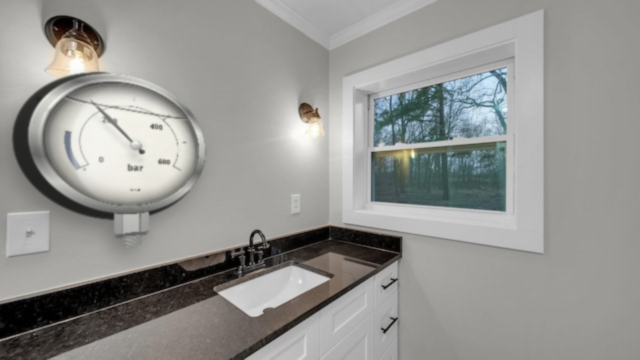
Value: 200 bar
